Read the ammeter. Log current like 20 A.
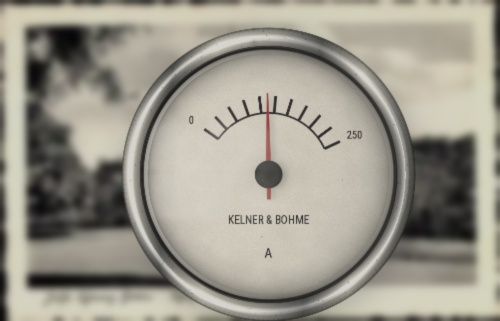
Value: 112.5 A
